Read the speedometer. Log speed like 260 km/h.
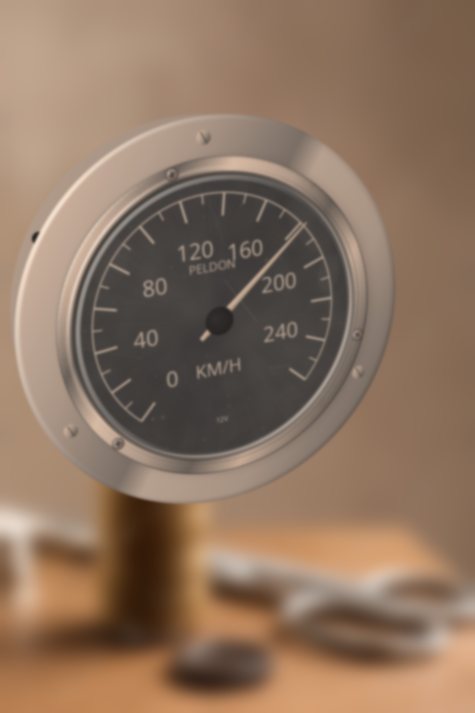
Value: 180 km/h
